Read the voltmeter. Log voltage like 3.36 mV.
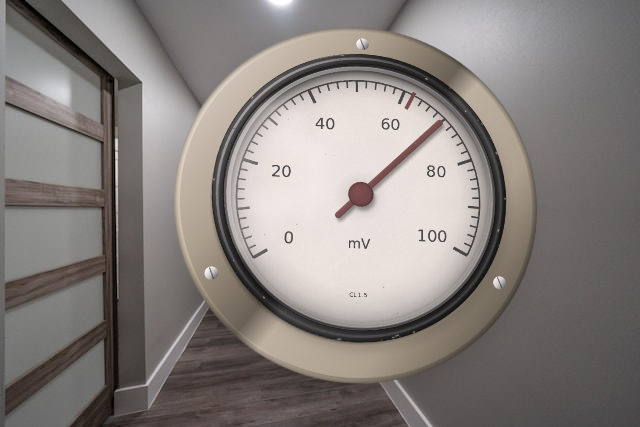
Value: 70 mV
